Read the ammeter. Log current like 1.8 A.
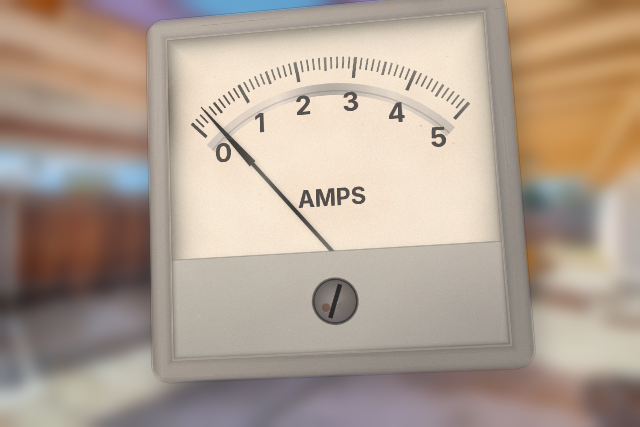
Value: 0.3 A
